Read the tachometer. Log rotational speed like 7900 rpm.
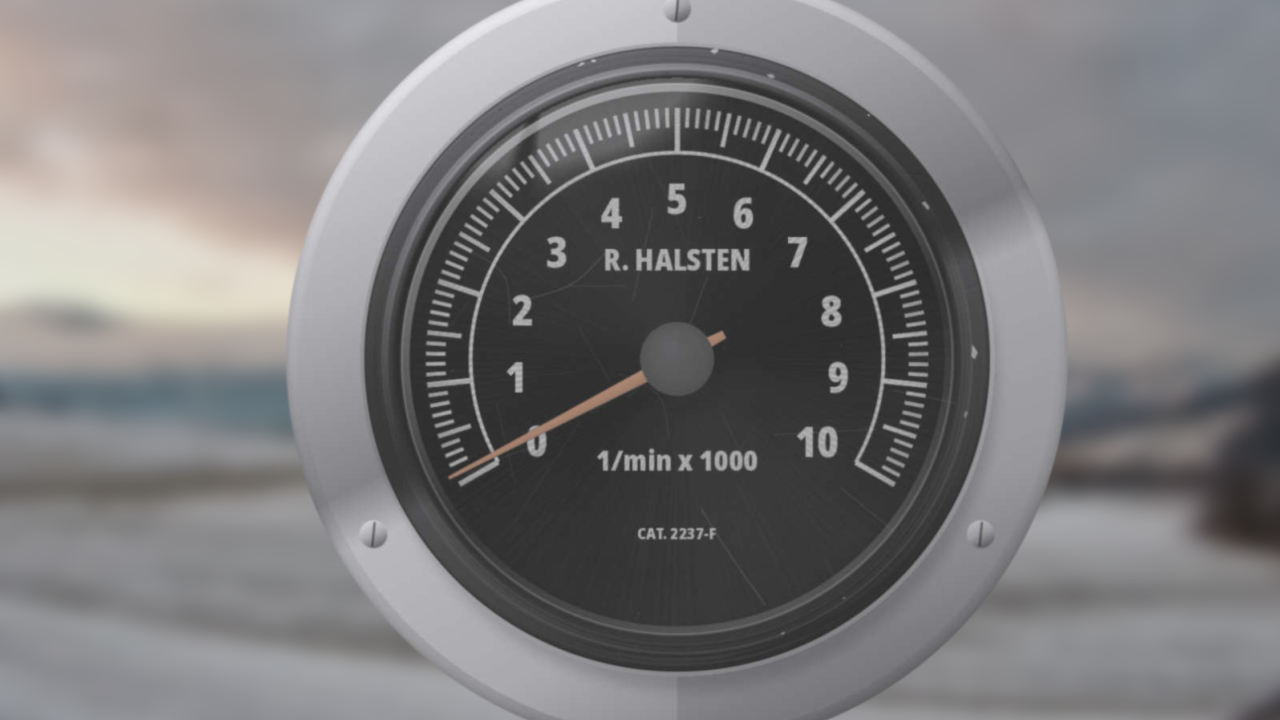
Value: 100 rpm
